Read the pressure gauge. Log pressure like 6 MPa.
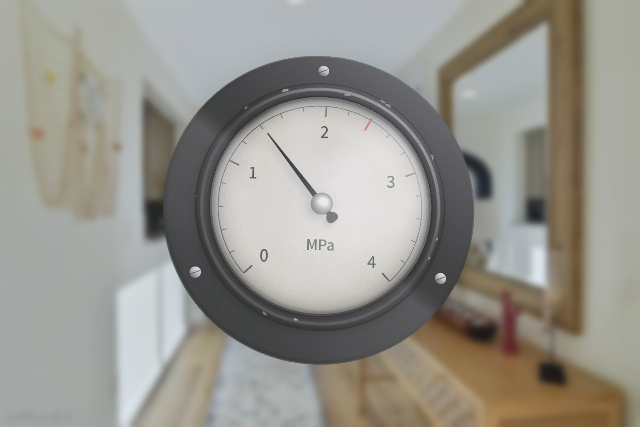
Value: 1.4 MPa
